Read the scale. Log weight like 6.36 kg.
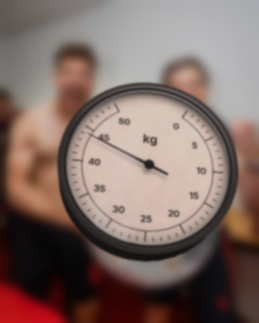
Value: 44 kg
